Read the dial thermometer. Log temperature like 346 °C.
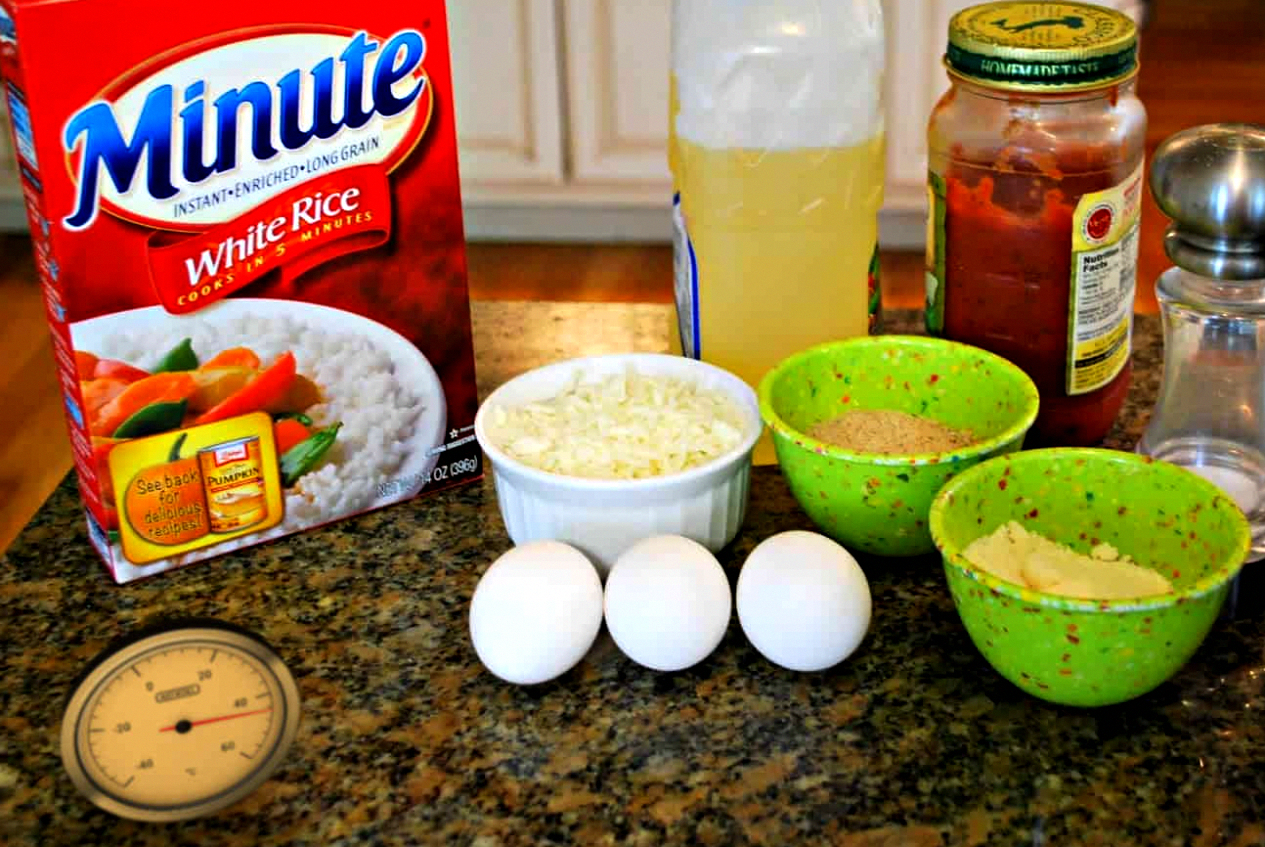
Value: 44 °C
